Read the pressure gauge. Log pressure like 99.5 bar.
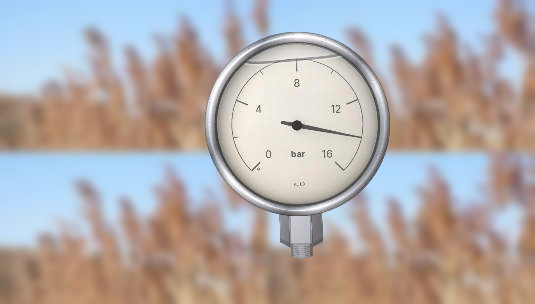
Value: 14 bar
